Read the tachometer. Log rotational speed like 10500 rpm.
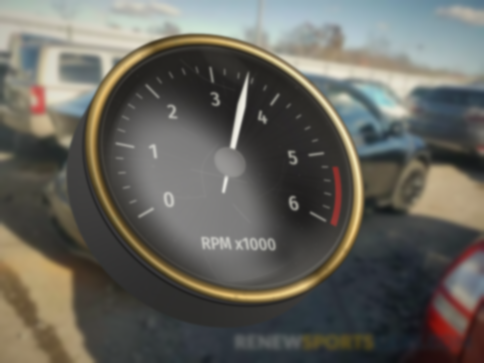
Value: 3500 rpm
